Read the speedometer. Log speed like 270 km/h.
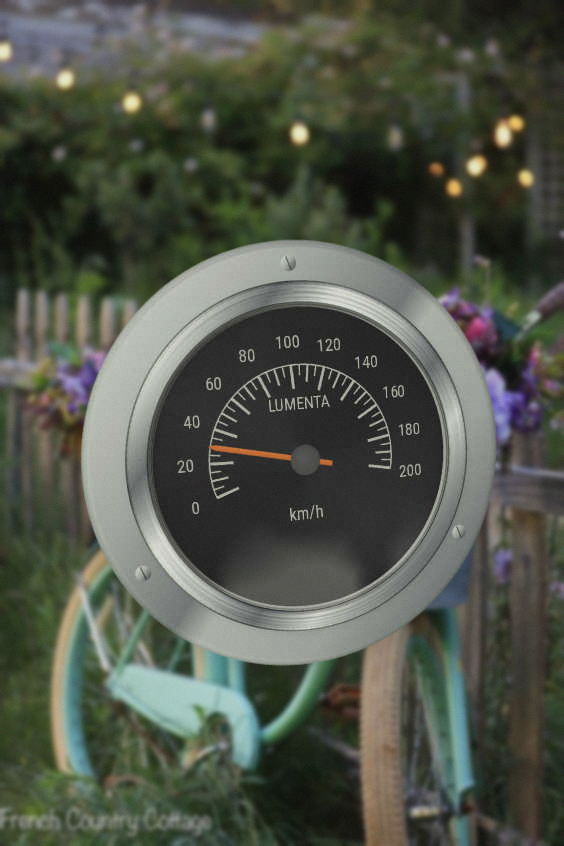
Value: 30 km/h
